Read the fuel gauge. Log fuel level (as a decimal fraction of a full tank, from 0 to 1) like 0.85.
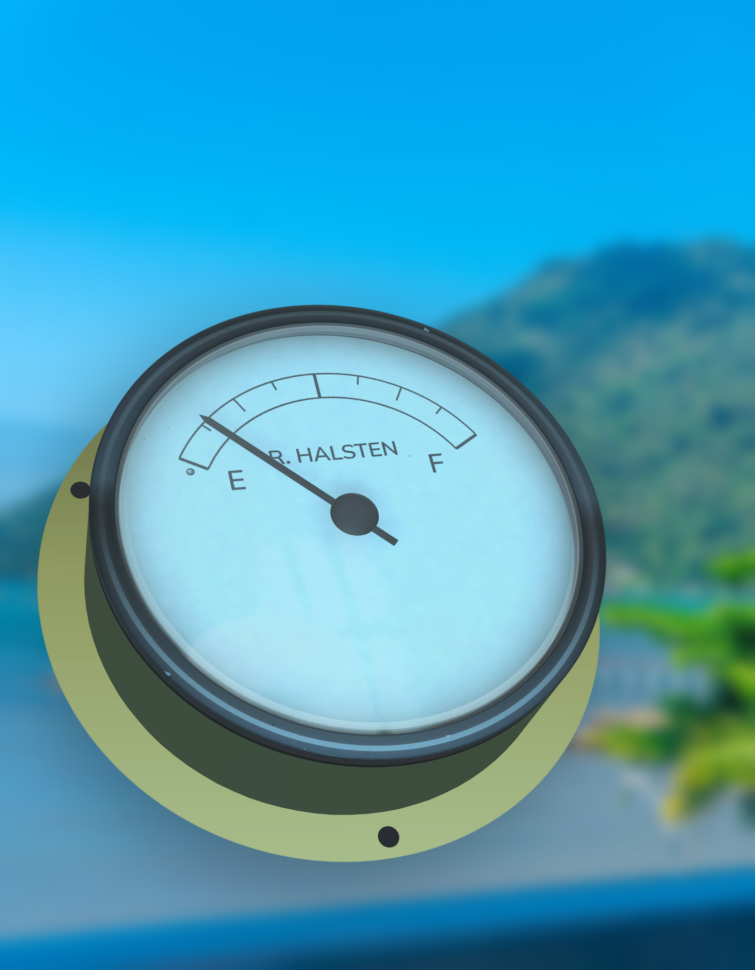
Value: 0.125
